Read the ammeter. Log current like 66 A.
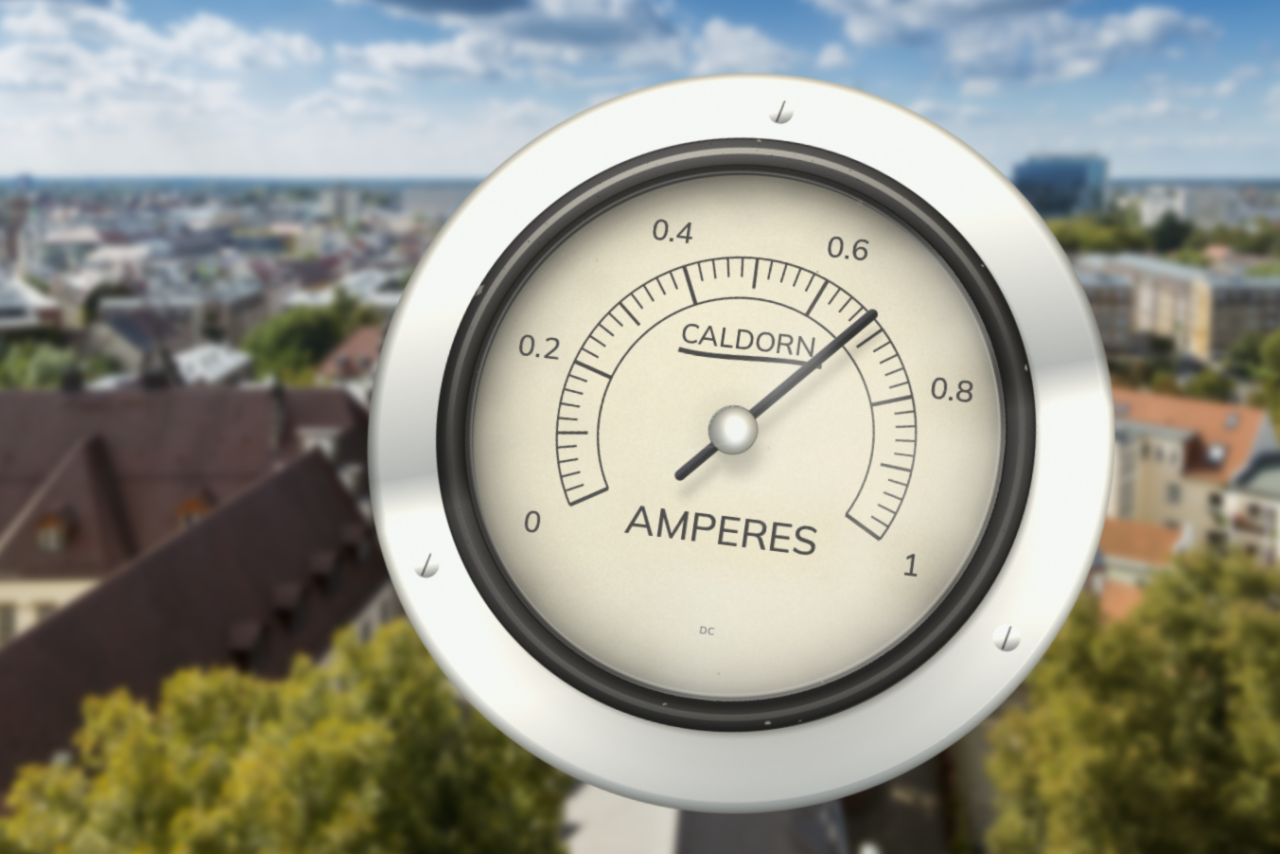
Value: 0.68 A
